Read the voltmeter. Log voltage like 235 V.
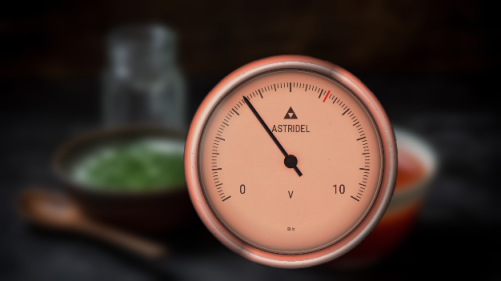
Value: 3.5 V
